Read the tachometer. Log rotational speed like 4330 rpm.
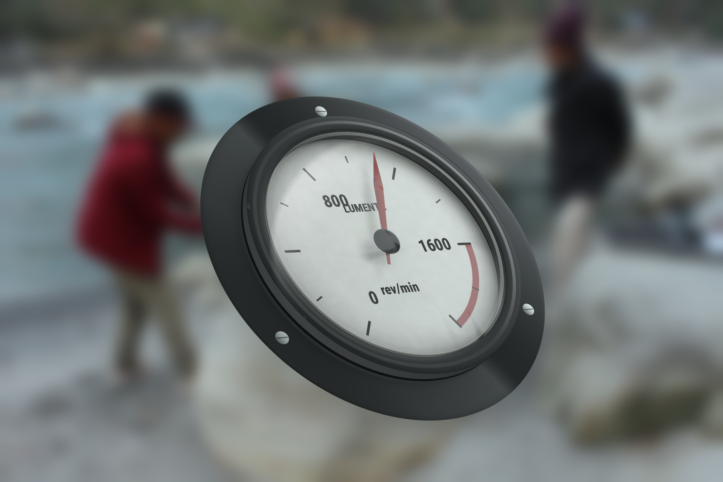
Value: 1100 rpm
